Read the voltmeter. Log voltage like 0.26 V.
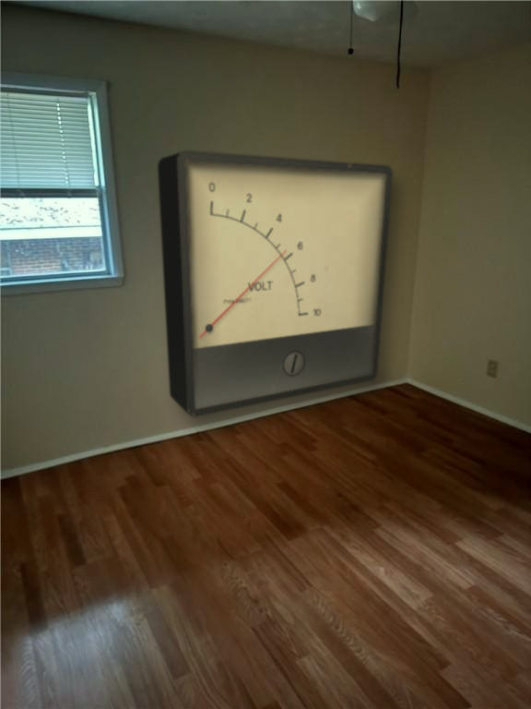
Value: 5.5 V
